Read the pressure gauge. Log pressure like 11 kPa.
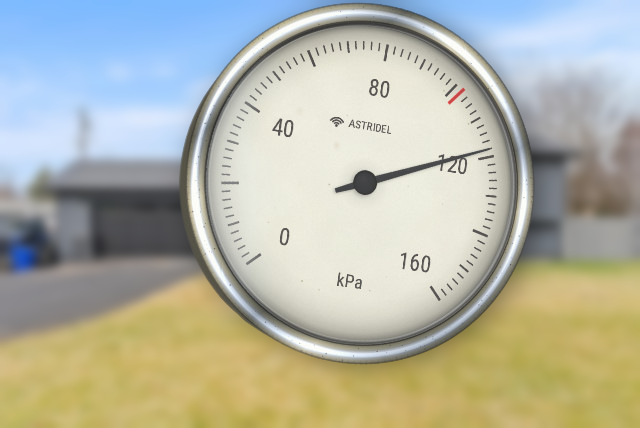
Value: 118 kPa
